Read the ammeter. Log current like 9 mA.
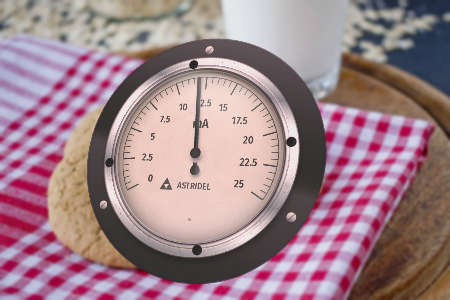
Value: 12 mA
